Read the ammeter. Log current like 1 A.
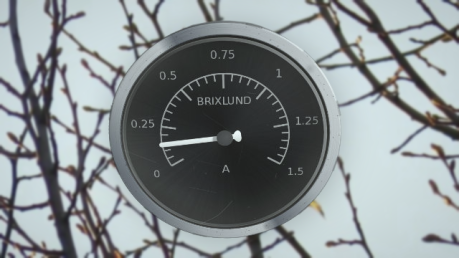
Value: 0.15 A
